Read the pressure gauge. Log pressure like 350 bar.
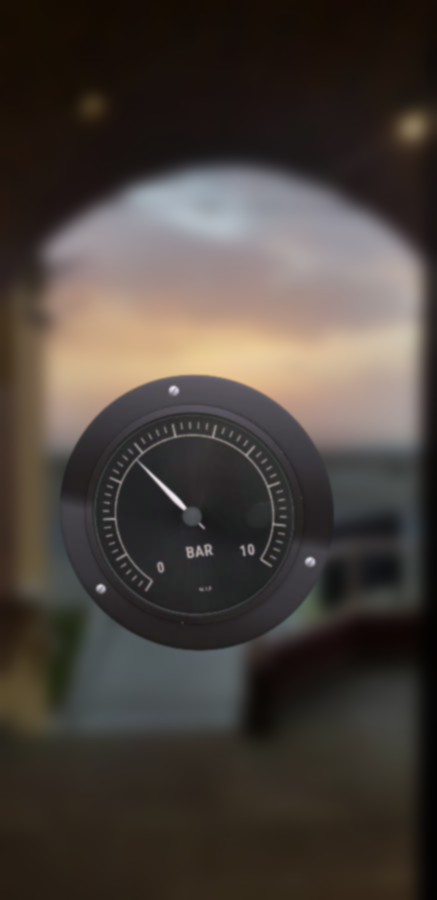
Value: 3.8 bar
